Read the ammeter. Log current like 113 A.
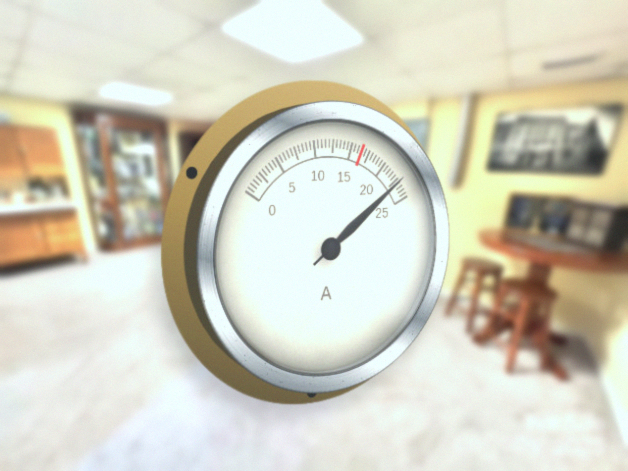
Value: 22.5 A
